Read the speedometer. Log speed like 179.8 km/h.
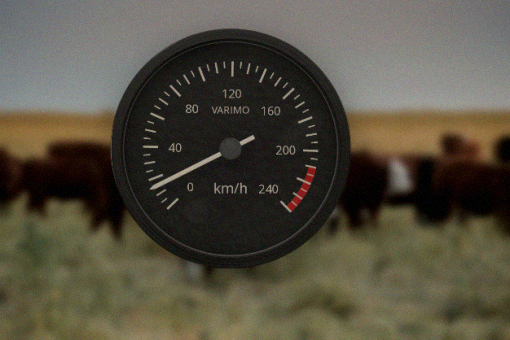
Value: 15 km/h
